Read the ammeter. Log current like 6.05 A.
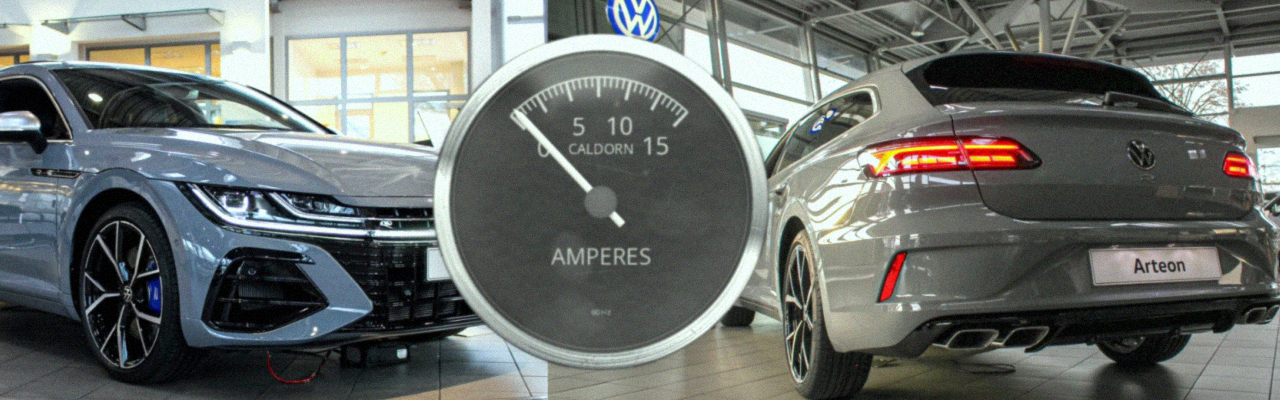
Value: 0.5 A
